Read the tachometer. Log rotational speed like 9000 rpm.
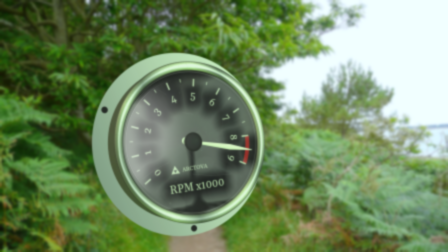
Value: 8500 rpm
